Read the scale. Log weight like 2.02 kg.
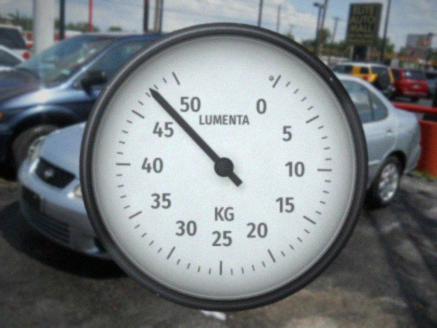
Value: 47.5 kg
